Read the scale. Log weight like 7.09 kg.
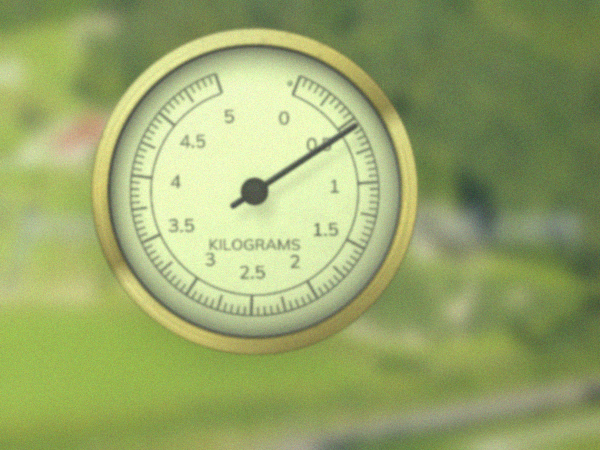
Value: 0.55 kg
